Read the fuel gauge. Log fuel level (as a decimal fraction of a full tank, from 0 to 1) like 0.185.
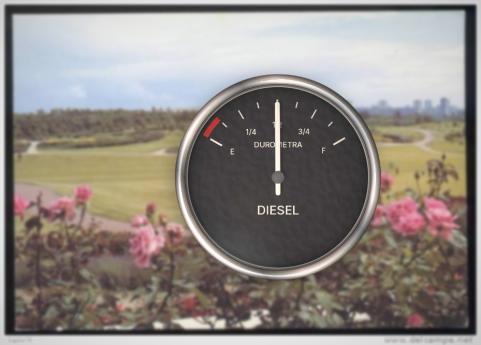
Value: 0.5
